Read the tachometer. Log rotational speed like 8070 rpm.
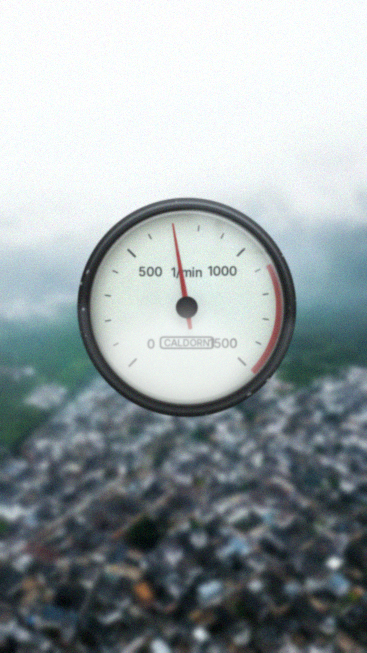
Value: 700 rpm
